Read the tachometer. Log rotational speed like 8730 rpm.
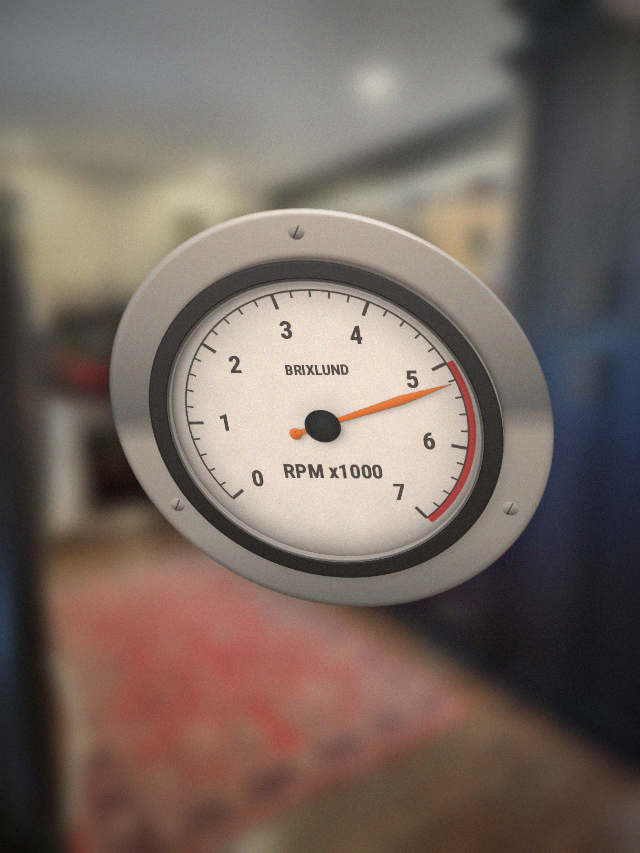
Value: 5200 rpm
